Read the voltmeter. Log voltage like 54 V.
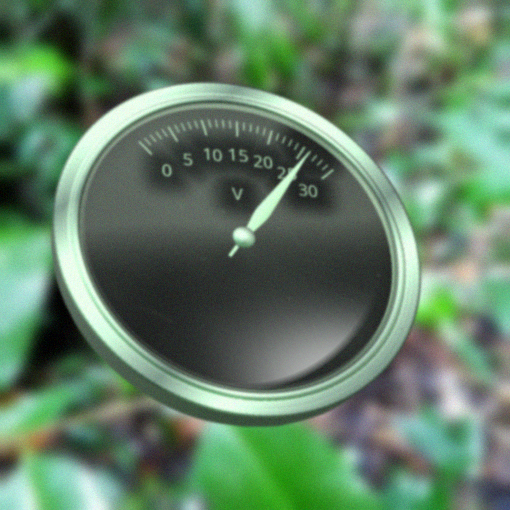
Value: 26 V
